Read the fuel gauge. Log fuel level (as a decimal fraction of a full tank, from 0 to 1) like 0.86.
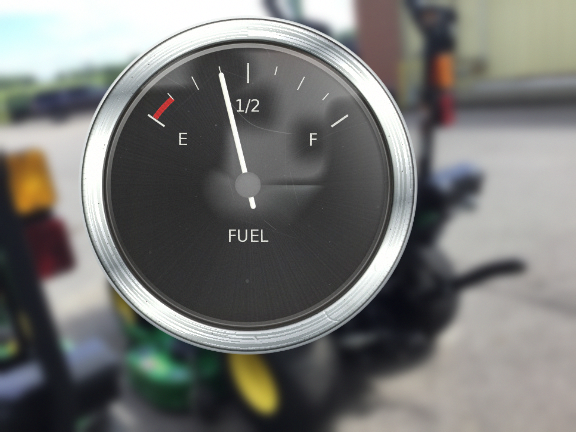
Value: 0.375
